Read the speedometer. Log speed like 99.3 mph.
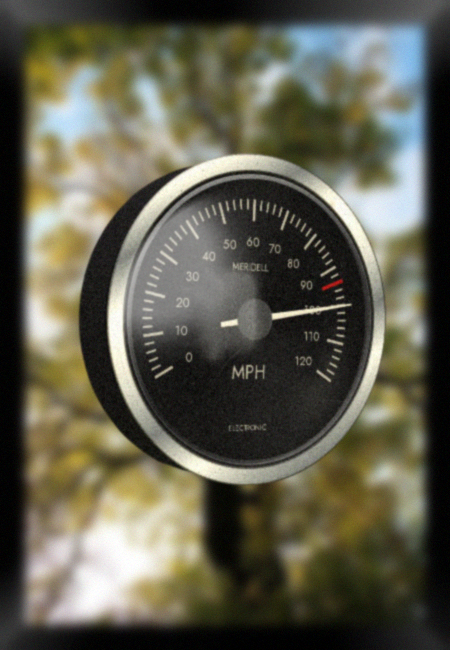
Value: 100 mph
